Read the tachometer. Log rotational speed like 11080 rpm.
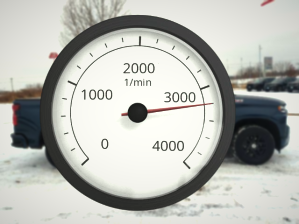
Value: 3200 rpm
